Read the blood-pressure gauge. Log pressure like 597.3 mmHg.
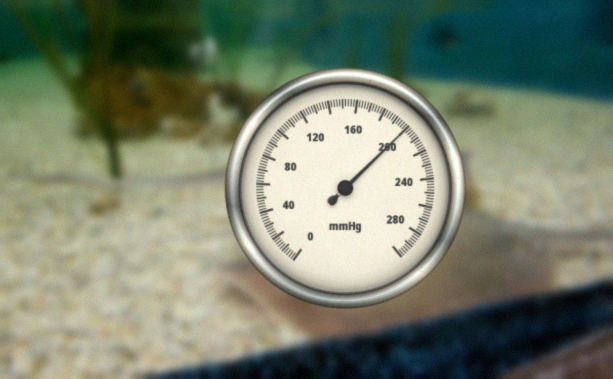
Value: 200 mmHg
